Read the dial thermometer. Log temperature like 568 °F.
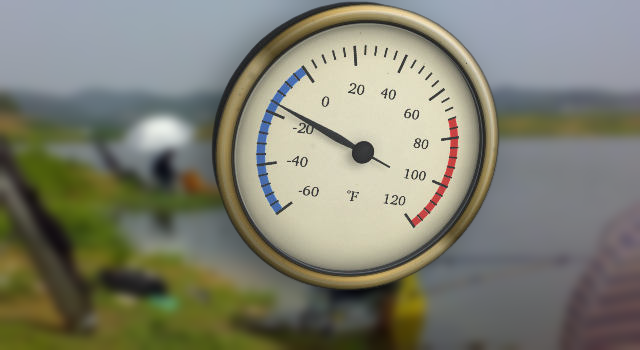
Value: -16 °F
